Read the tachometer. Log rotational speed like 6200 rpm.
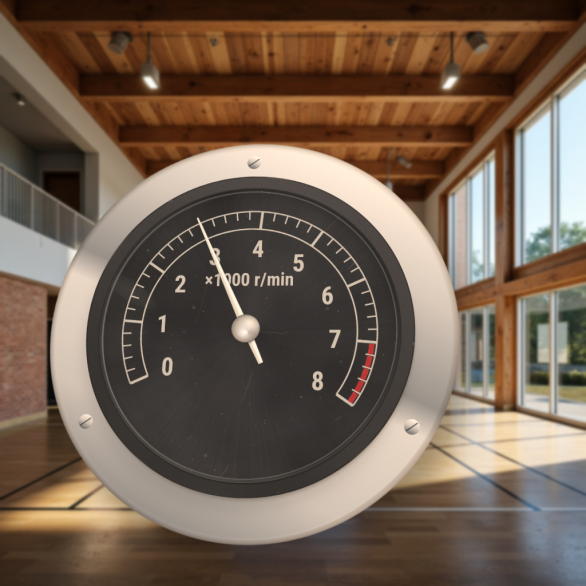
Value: 3000 rpm
